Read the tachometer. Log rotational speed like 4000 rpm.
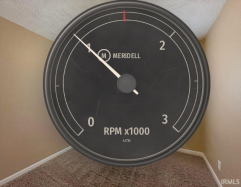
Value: 1000 rpm
